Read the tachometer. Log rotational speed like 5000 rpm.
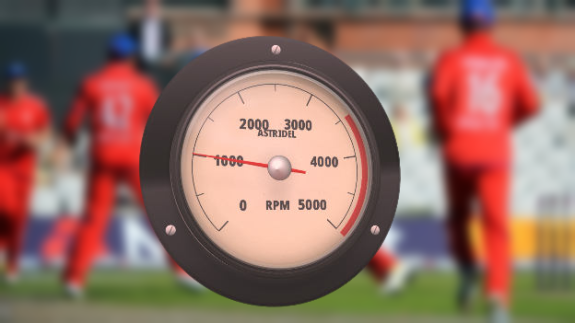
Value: 1000 rpm
